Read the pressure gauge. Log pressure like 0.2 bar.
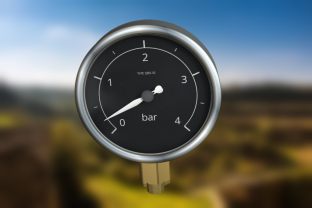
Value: 0.25 bar
